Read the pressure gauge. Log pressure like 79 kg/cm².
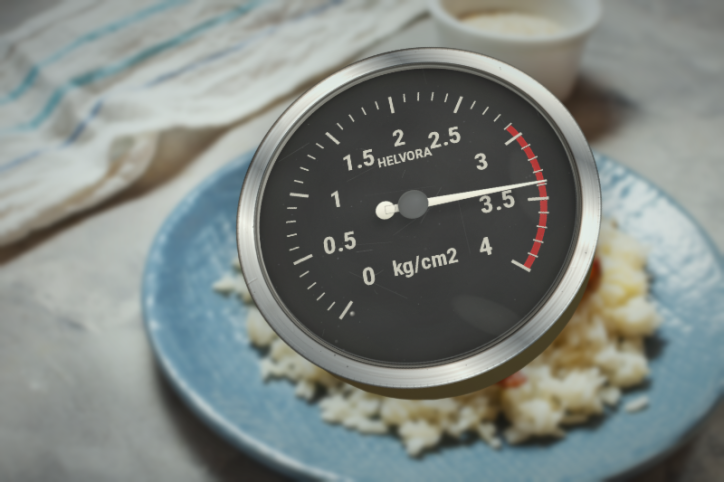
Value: 3.4 kg/cm²
